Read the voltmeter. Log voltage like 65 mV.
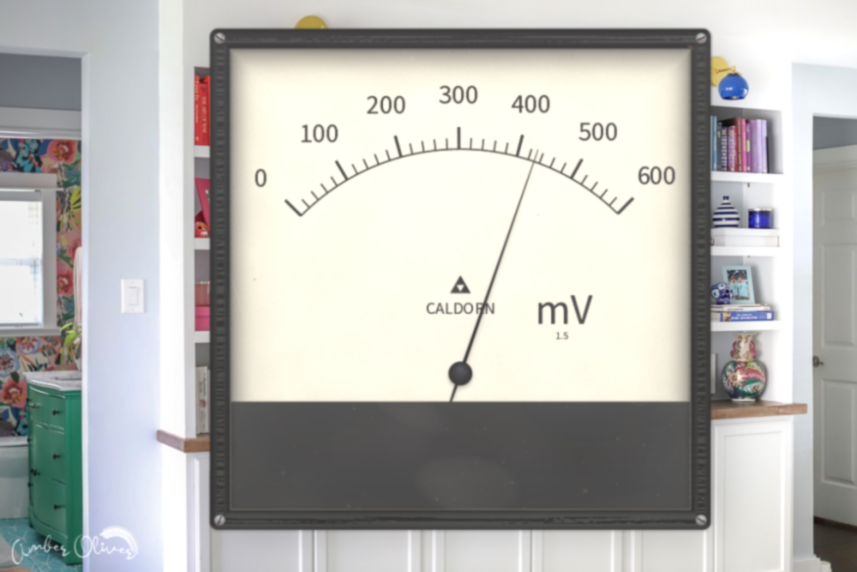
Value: 430 mV
